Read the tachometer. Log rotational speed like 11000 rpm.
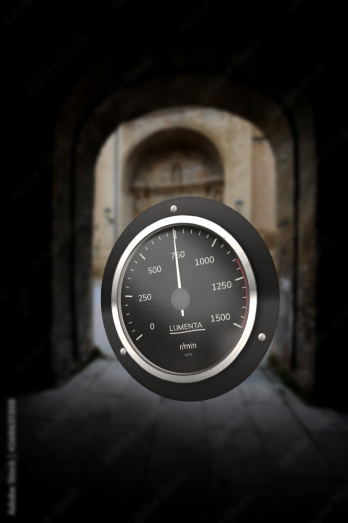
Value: 750 rpm
